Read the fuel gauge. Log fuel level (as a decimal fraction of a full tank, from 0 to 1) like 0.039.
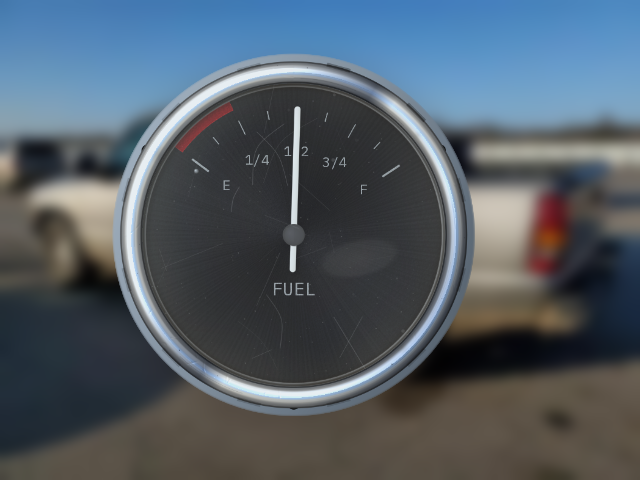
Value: 0.5
